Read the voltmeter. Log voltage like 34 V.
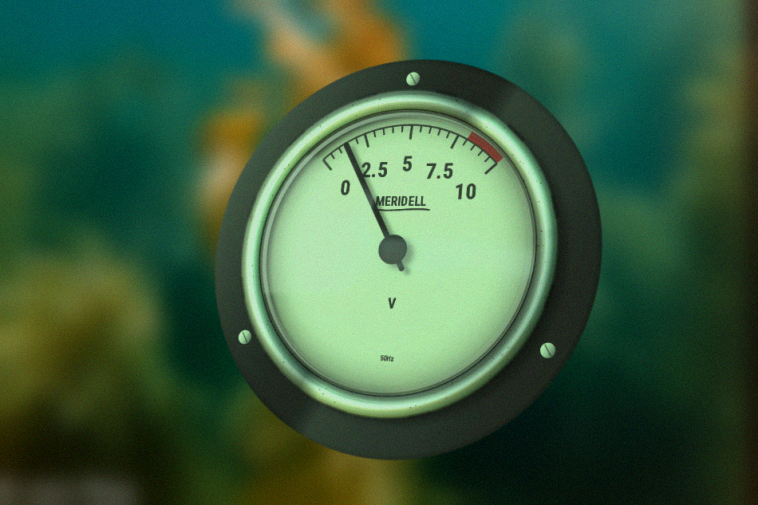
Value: 1.5 V
